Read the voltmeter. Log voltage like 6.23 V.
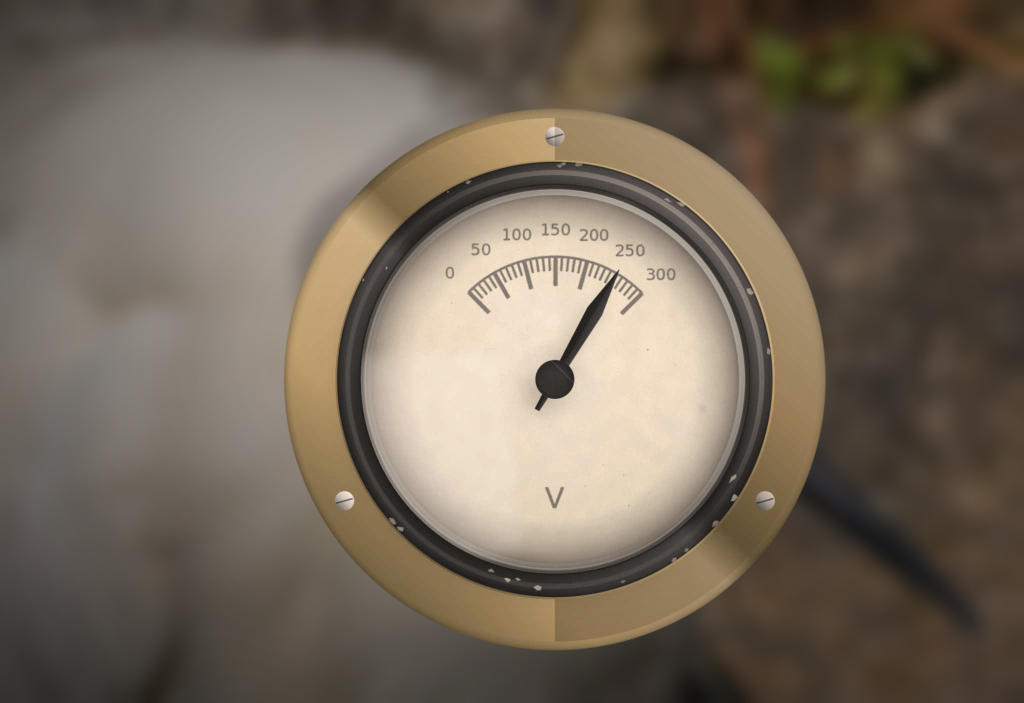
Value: 250 V
